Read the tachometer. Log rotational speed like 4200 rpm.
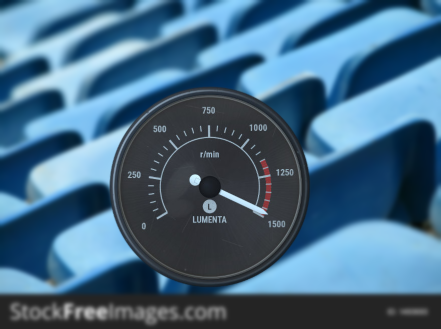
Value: 1475 rpm
